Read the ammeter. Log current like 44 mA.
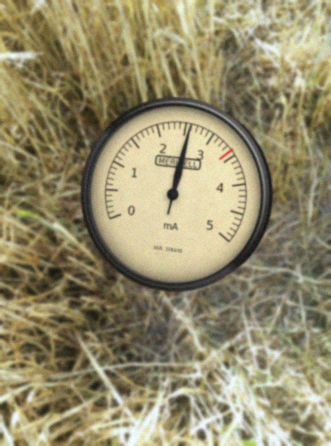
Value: 2.6 mA
